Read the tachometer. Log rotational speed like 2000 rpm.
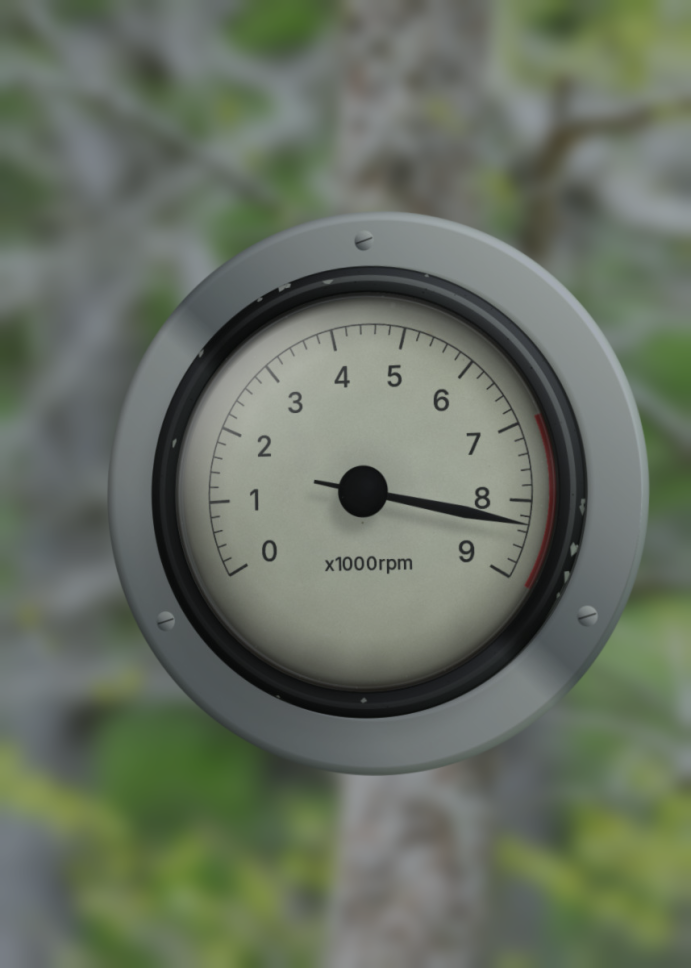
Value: 8300 rpm
